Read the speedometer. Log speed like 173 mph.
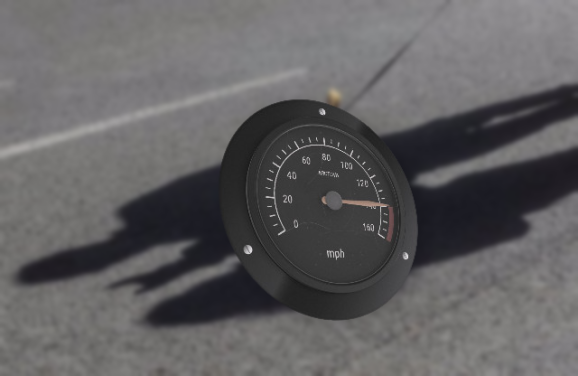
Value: 140 mph
